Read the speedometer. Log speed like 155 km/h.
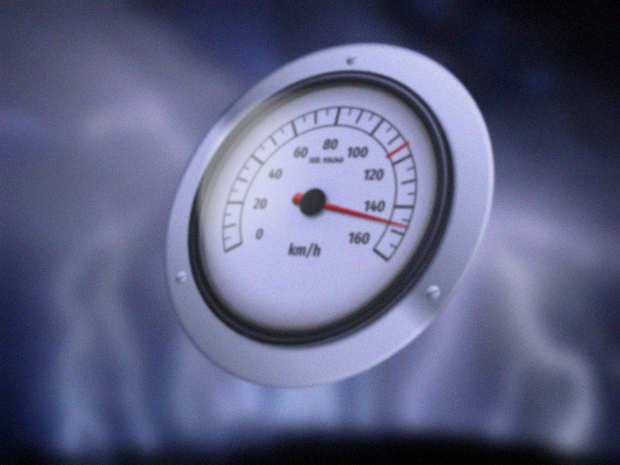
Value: 147.5 km/h
